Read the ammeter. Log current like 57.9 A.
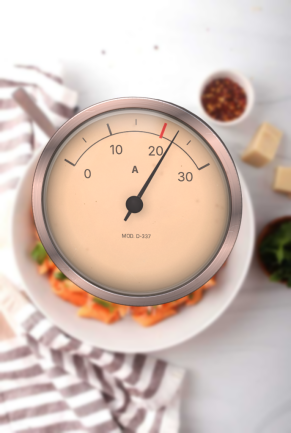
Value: 22.5 A
